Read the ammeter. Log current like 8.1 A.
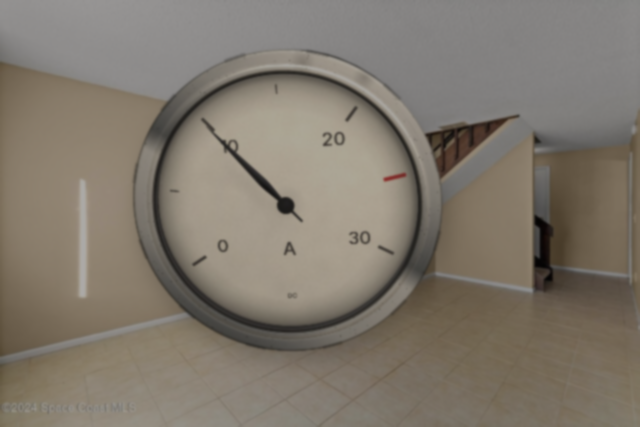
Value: 10 A
